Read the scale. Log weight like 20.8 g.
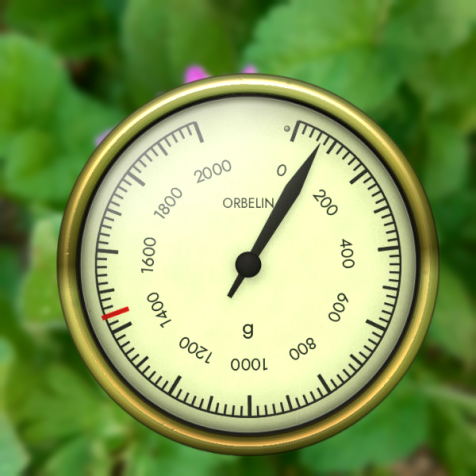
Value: 70 g
